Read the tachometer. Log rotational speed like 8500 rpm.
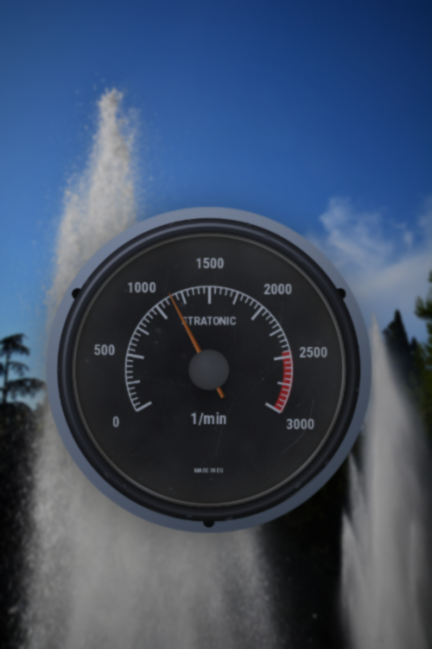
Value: 1150 rpm
